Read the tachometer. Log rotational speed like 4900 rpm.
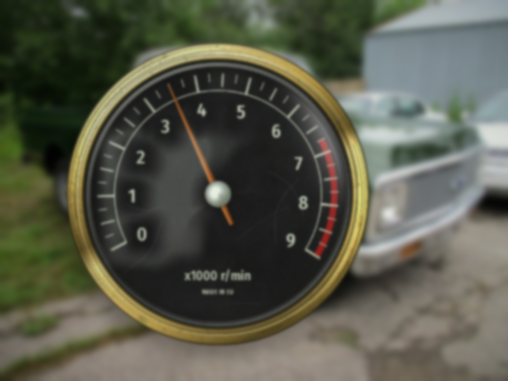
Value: 3500 rpm
